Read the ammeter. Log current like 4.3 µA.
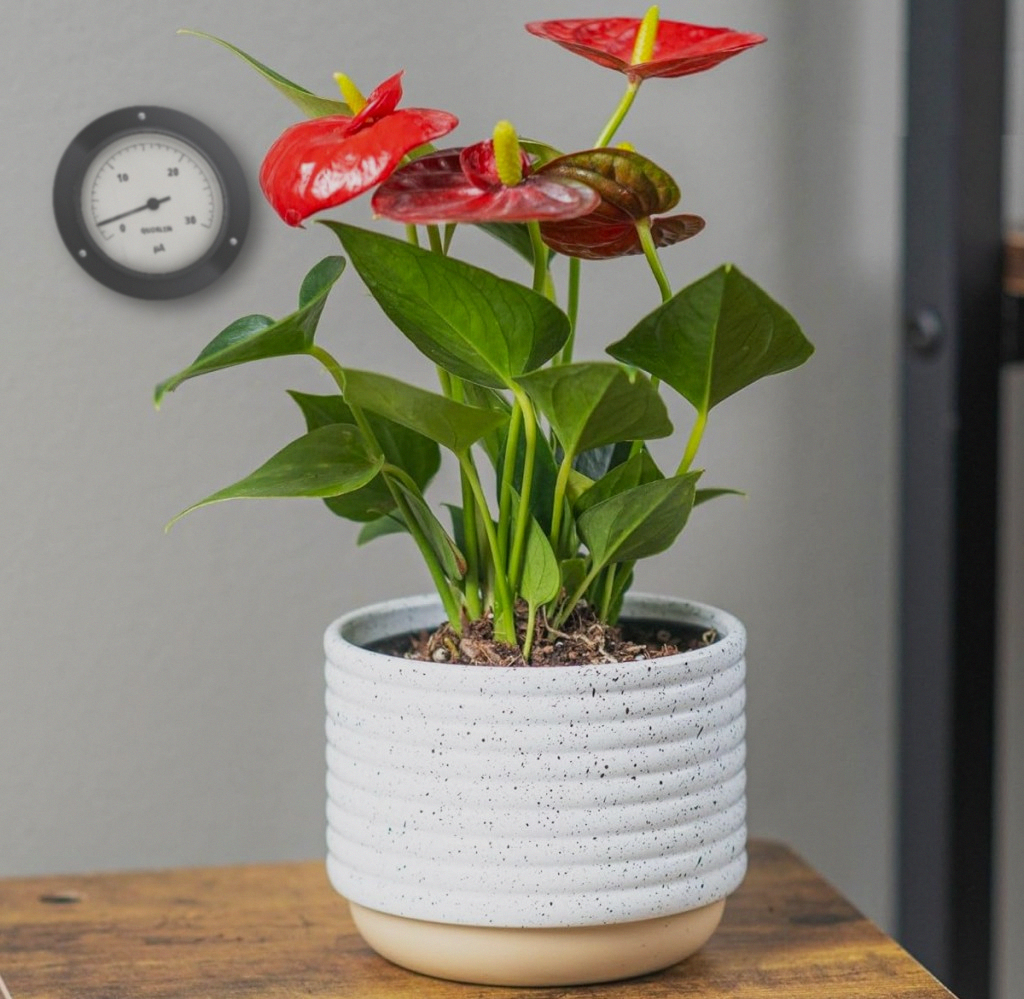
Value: 2 µA
